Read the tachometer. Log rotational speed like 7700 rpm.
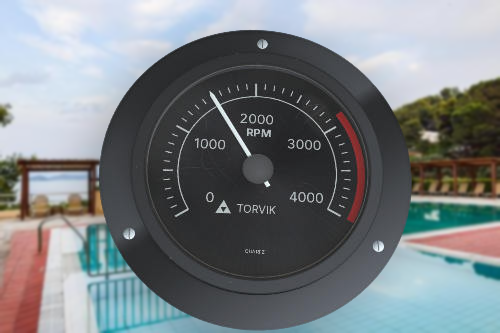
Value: 1500 rpm
